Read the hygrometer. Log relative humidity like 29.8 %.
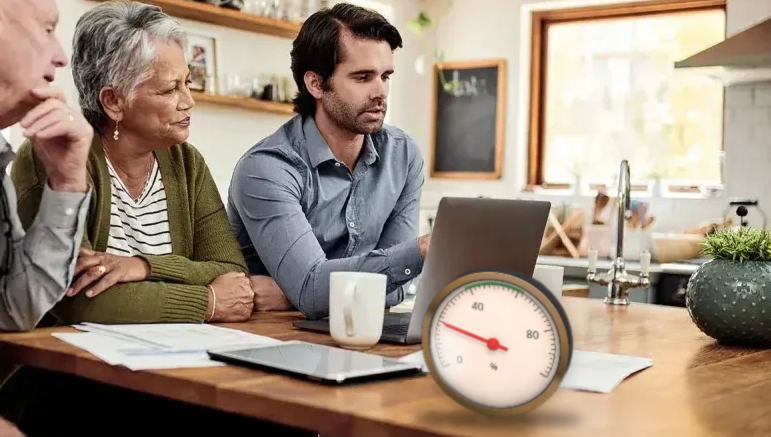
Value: 20 %
